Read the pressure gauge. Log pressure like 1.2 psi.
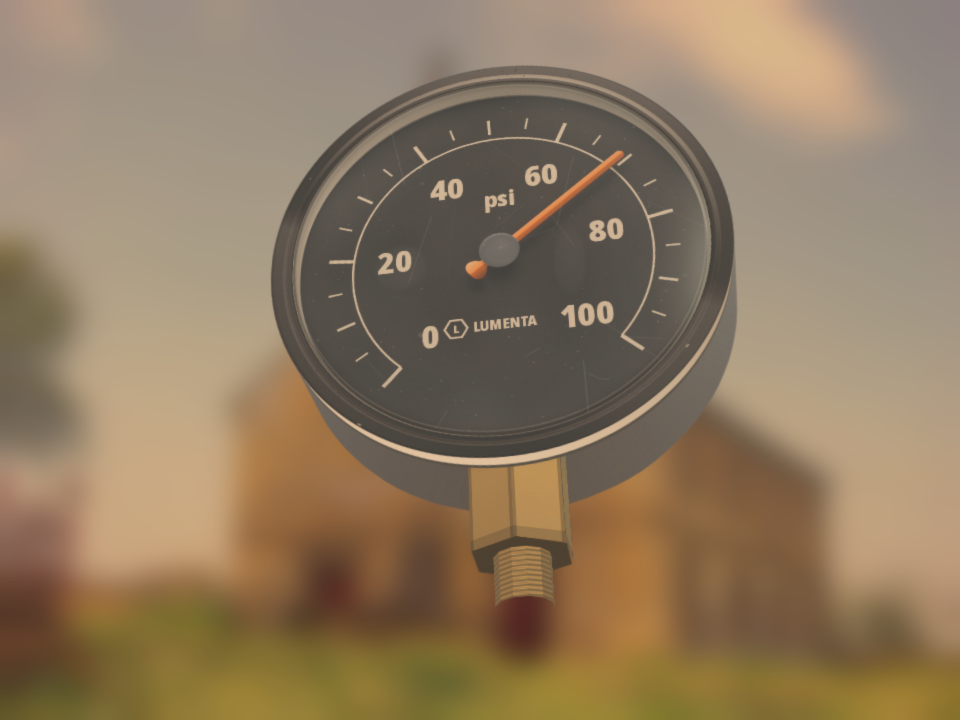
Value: 70 psi
